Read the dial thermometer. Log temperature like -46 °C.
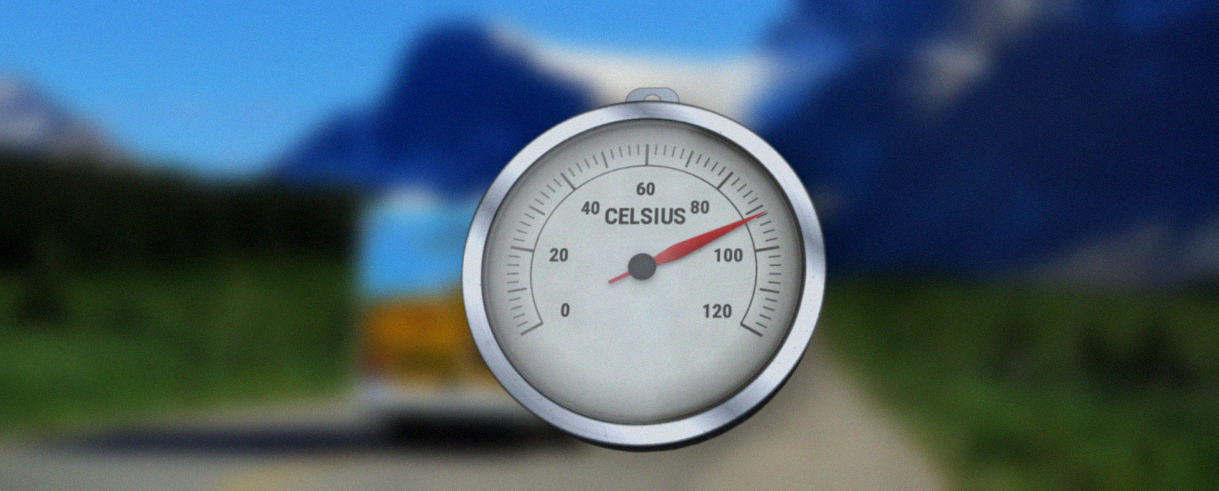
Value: 92 °C
